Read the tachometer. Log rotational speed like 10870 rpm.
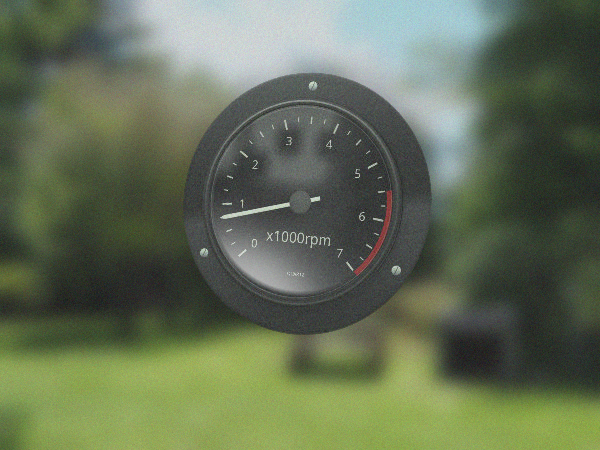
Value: 750 rpm
